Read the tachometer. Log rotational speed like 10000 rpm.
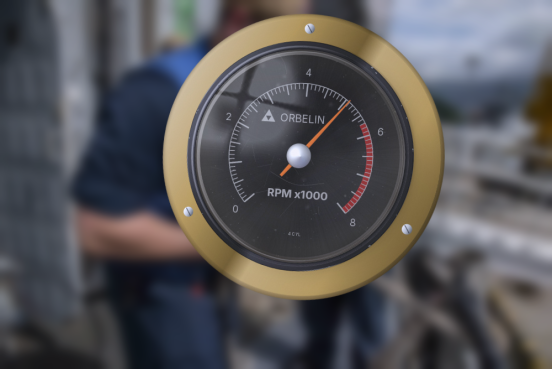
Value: 5100 rpm
